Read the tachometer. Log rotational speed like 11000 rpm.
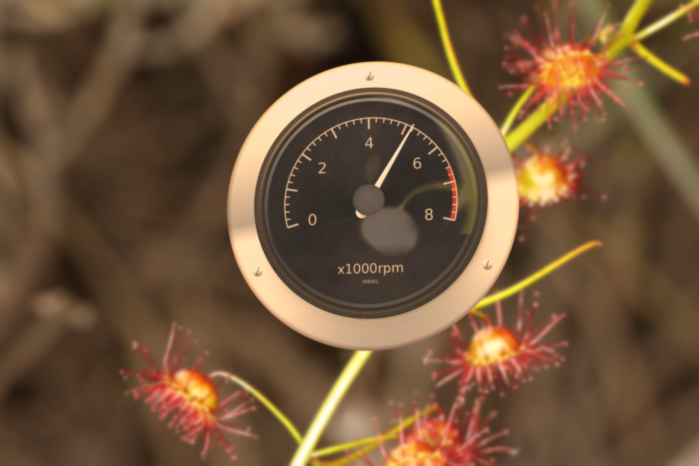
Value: 5200 rpm
